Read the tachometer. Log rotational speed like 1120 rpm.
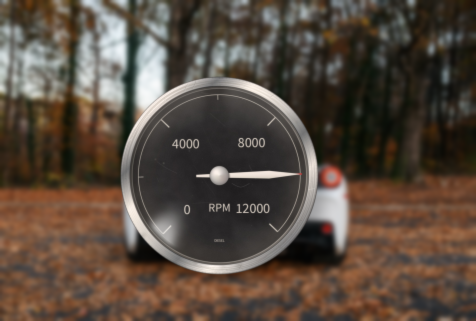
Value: 10000 rpm
